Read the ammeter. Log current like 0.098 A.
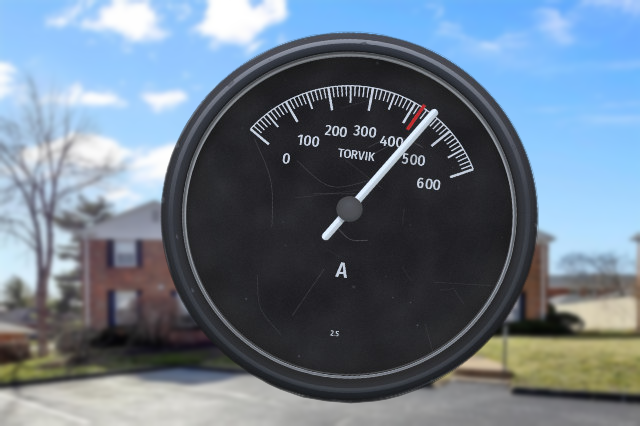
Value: 450 A
